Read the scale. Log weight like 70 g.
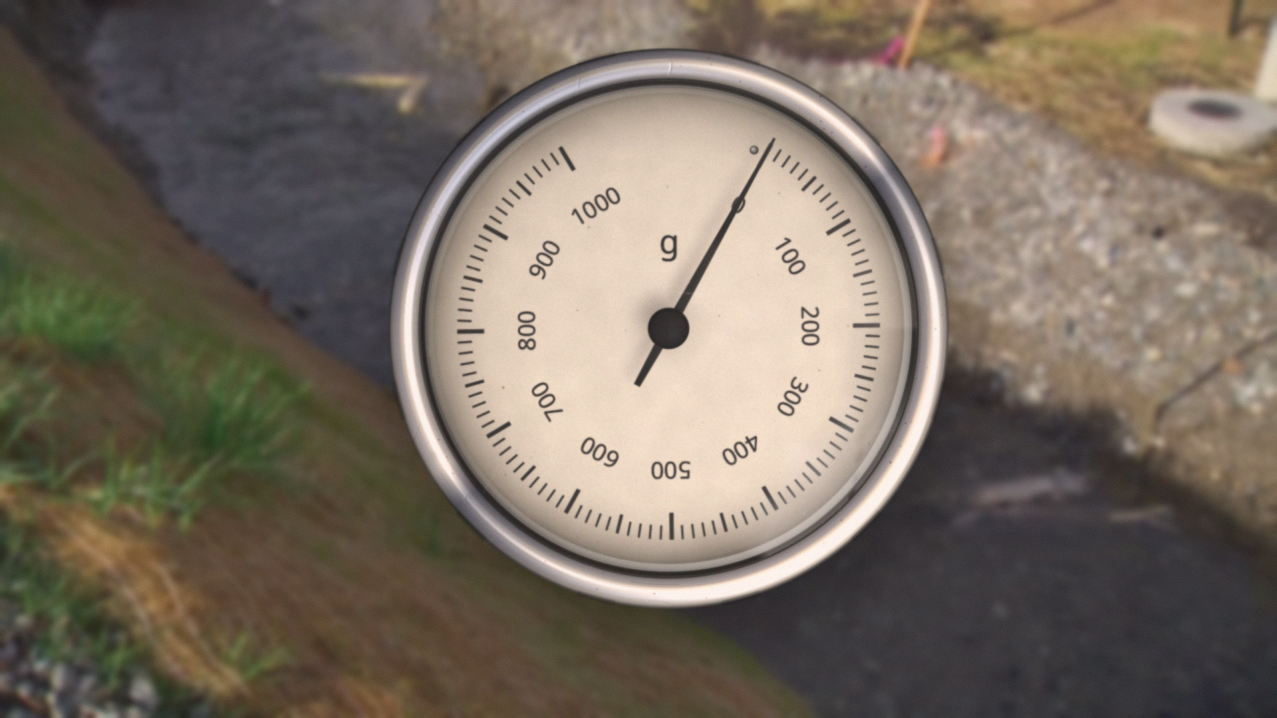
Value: 0 g
